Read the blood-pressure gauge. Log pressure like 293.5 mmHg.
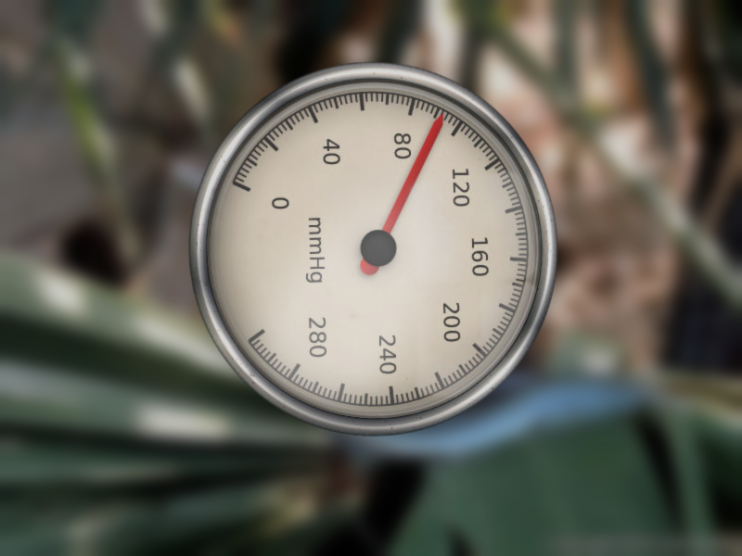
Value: 92 mmHg
